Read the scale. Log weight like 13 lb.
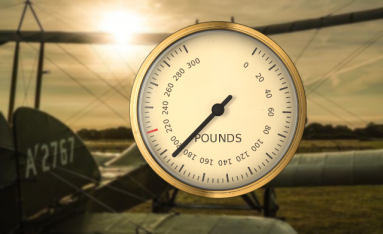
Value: 192 lb
